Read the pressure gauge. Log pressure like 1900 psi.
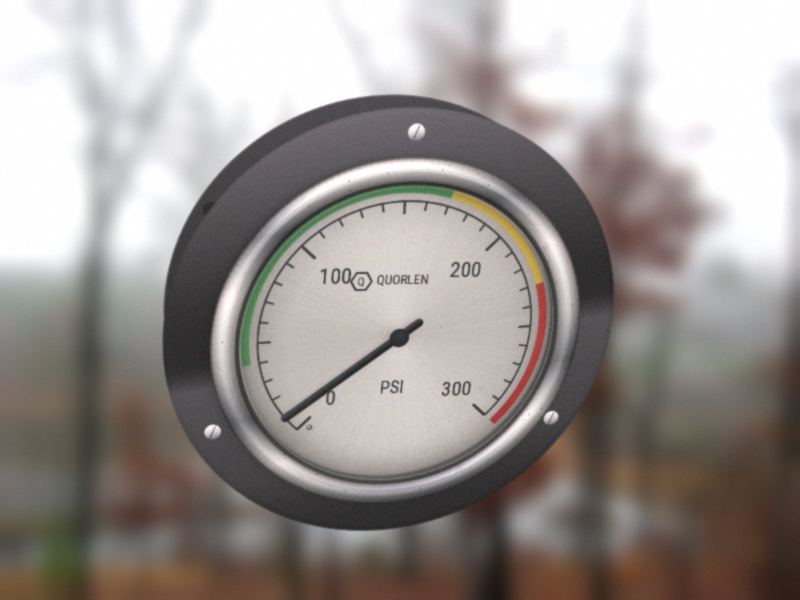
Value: 10 psi
